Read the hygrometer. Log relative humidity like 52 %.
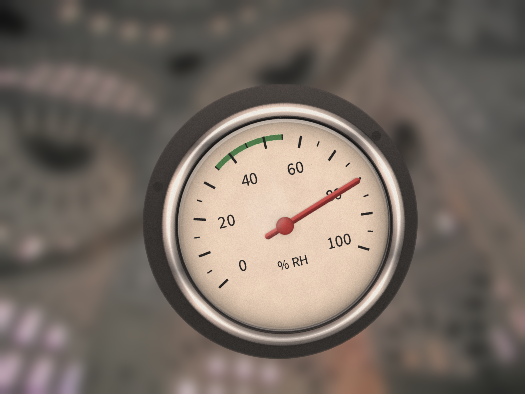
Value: 80 %
